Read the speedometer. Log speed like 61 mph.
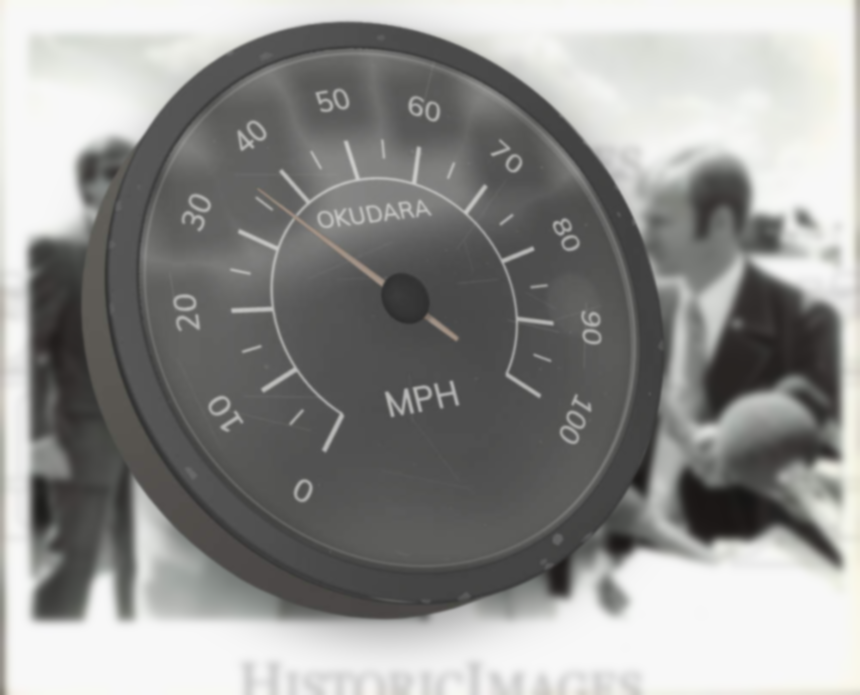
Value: 35 mph
